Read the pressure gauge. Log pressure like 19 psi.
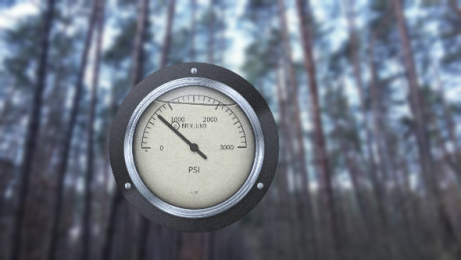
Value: 700 psi
